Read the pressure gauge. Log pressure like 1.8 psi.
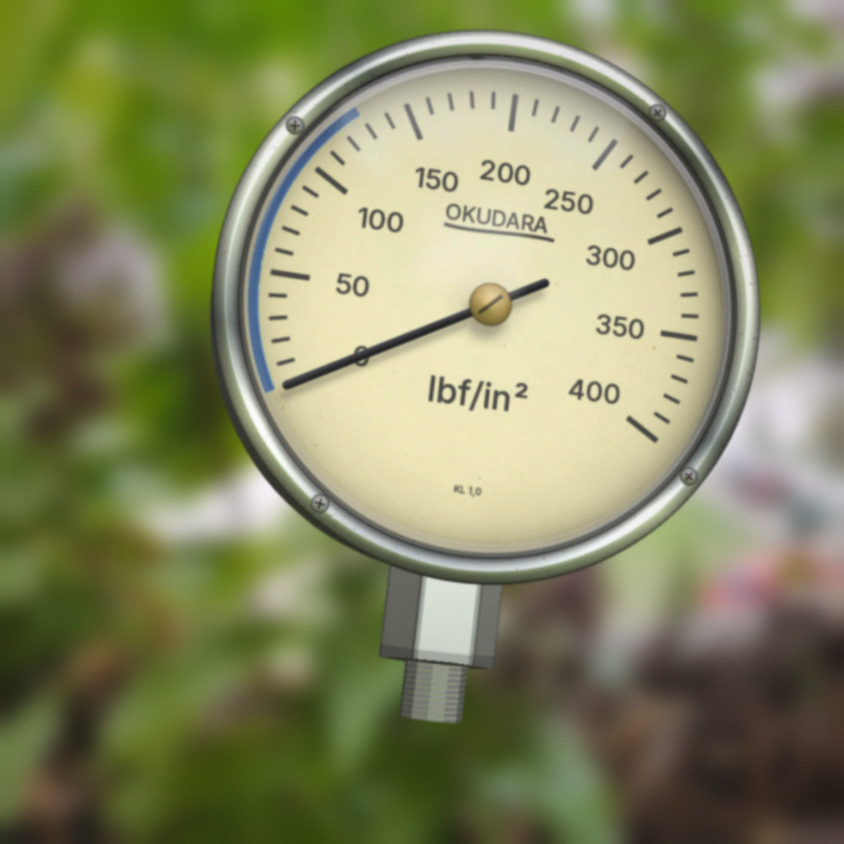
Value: 0 psi
